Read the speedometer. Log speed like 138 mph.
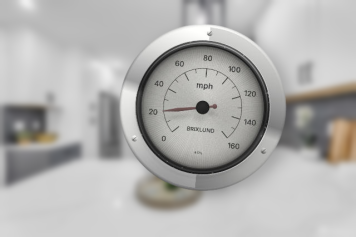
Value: 20 mph
